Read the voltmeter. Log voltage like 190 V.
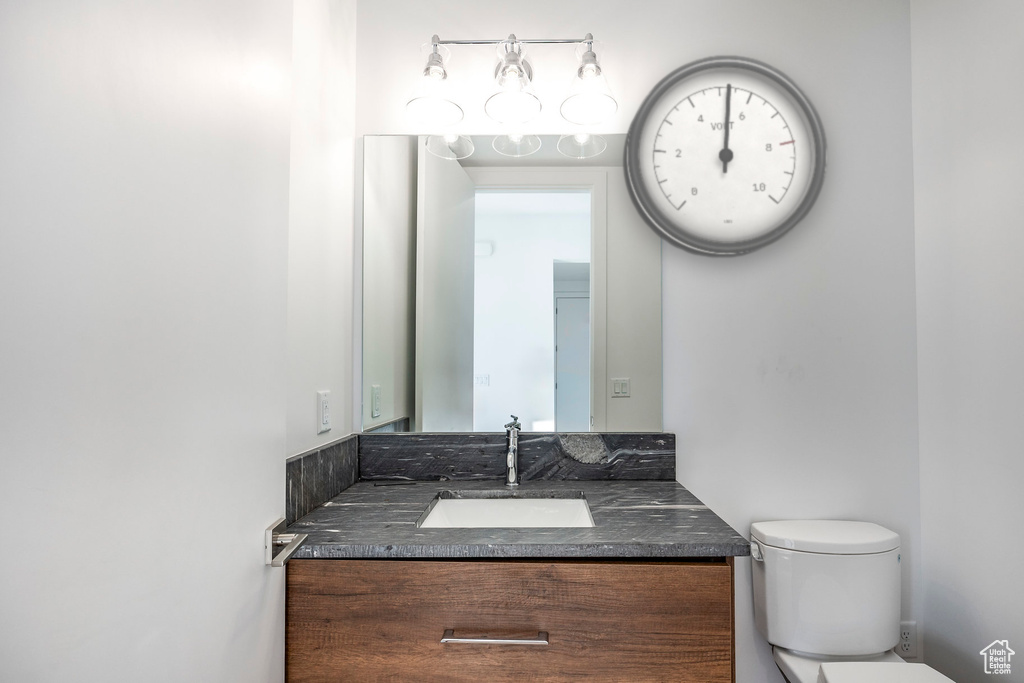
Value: 5.25 V
